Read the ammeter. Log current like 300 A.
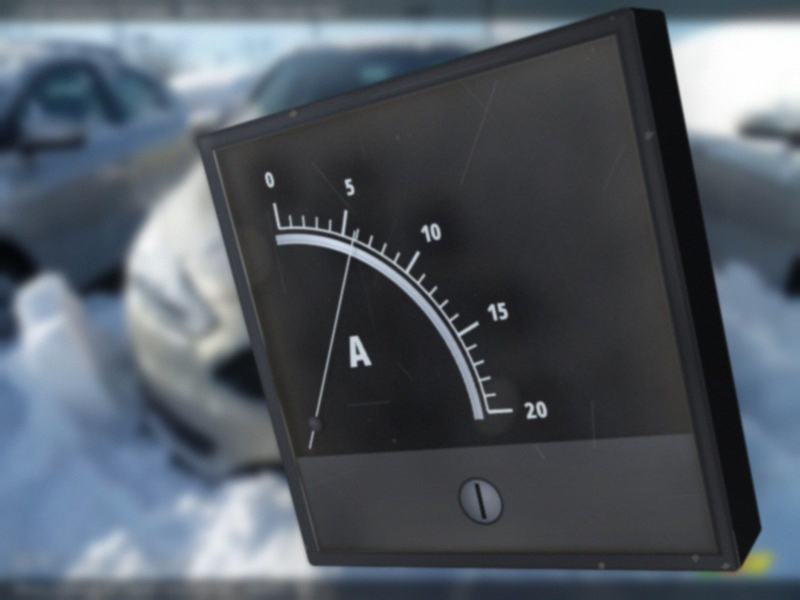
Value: 6 A
